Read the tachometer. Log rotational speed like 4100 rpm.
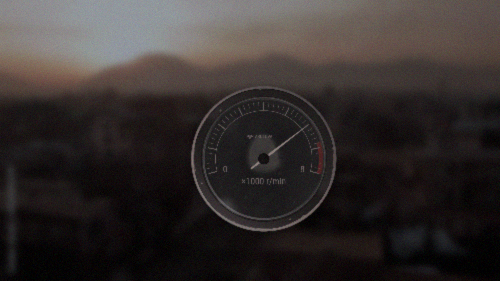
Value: 6000 rpm
